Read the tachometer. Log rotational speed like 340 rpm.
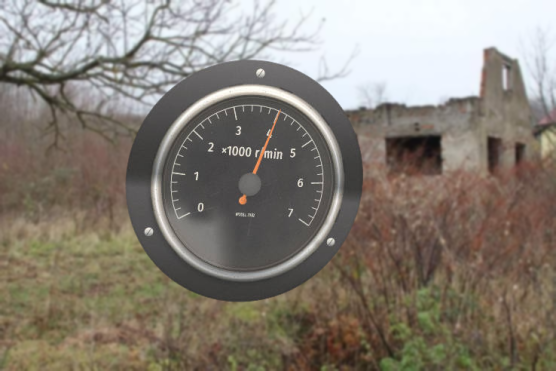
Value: 4000 rpm
